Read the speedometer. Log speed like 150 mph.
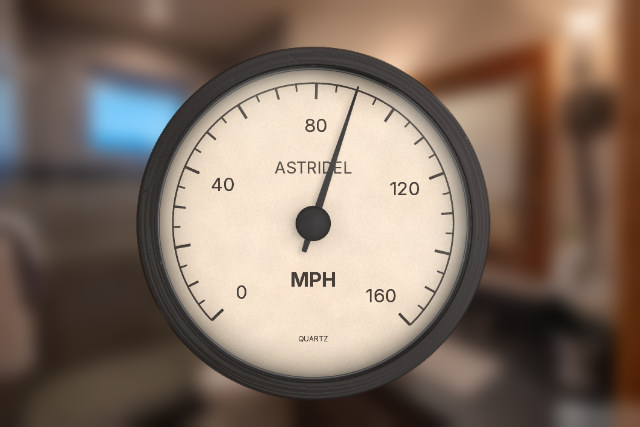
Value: 90 mph
